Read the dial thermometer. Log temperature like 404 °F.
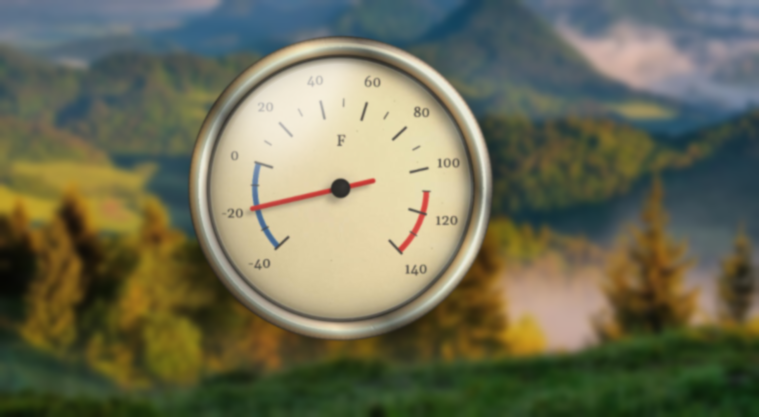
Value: -20 °F
